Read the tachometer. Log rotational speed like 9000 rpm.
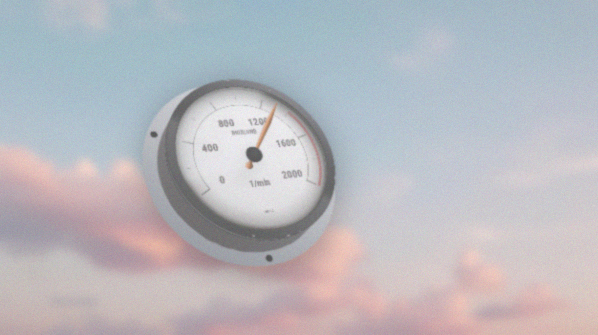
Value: 1300 rpm
